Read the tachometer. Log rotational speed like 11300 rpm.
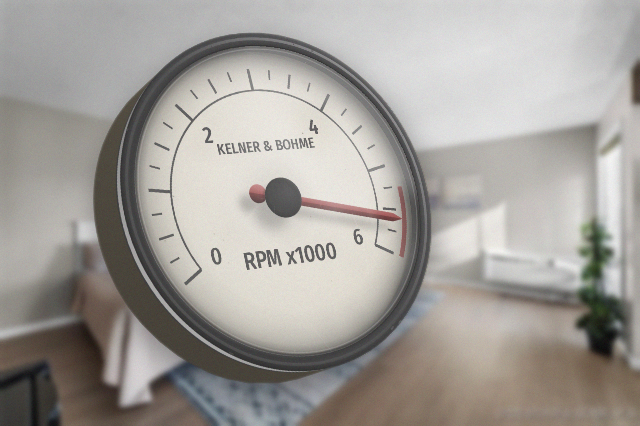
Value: 5625 rpm
